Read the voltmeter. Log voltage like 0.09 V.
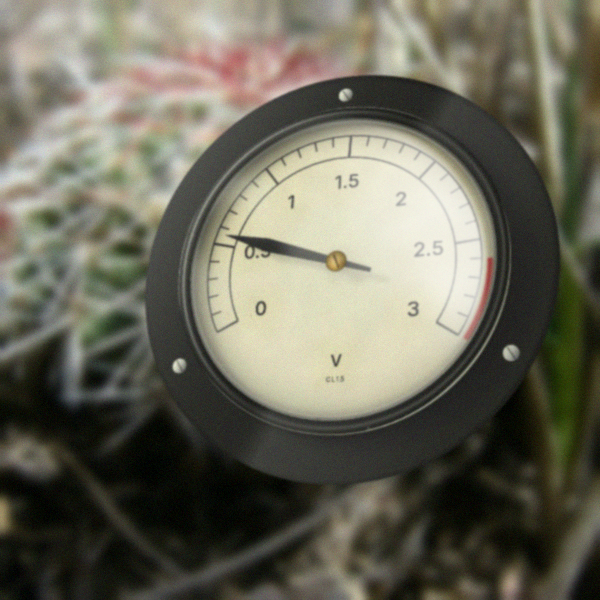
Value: 0.55 V
